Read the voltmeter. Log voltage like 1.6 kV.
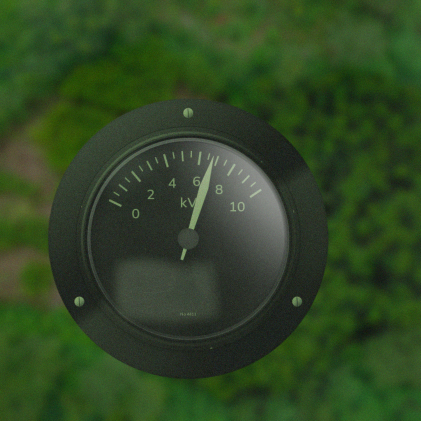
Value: 6.75 kV
